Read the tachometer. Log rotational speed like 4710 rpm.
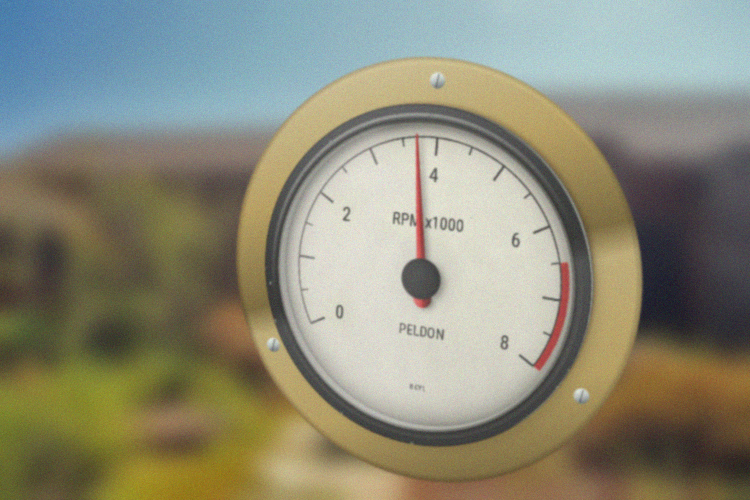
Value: 3750 rpm
